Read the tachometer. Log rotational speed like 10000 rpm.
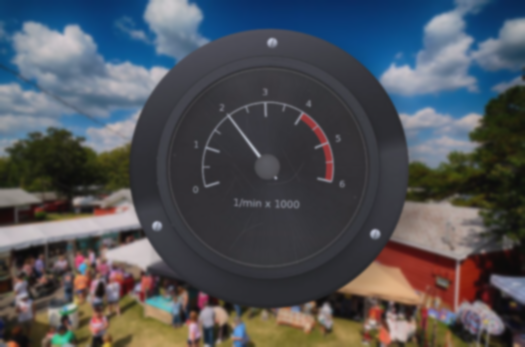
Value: 2000 rpm
